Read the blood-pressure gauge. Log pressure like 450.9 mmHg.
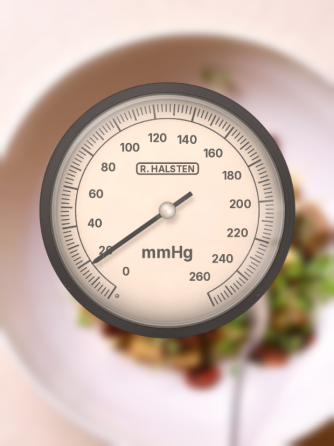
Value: 18 mmHg
